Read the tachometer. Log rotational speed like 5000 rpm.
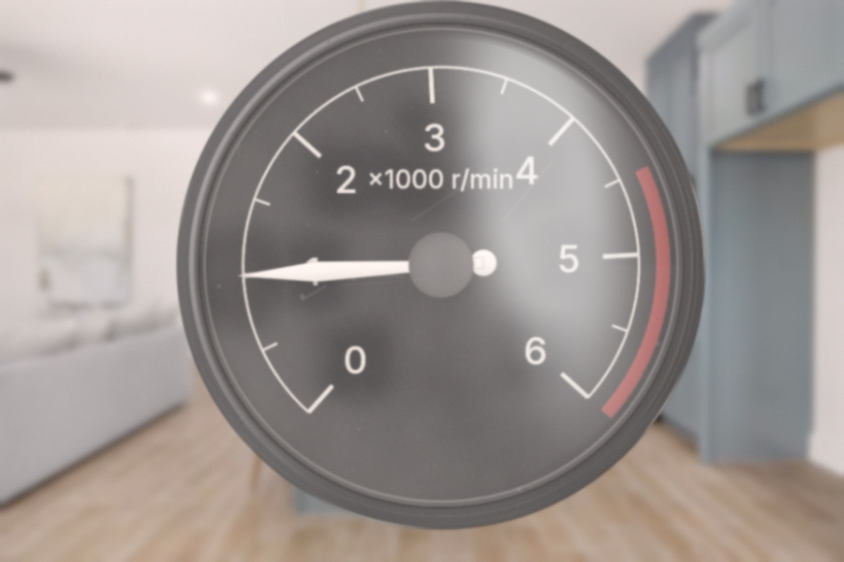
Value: 1000 rpm
